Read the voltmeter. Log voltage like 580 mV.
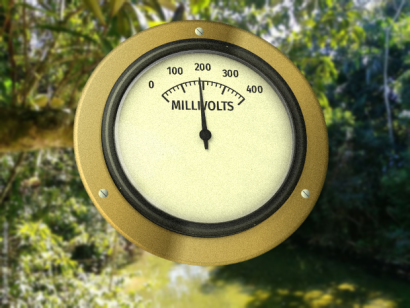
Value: 180 mV
